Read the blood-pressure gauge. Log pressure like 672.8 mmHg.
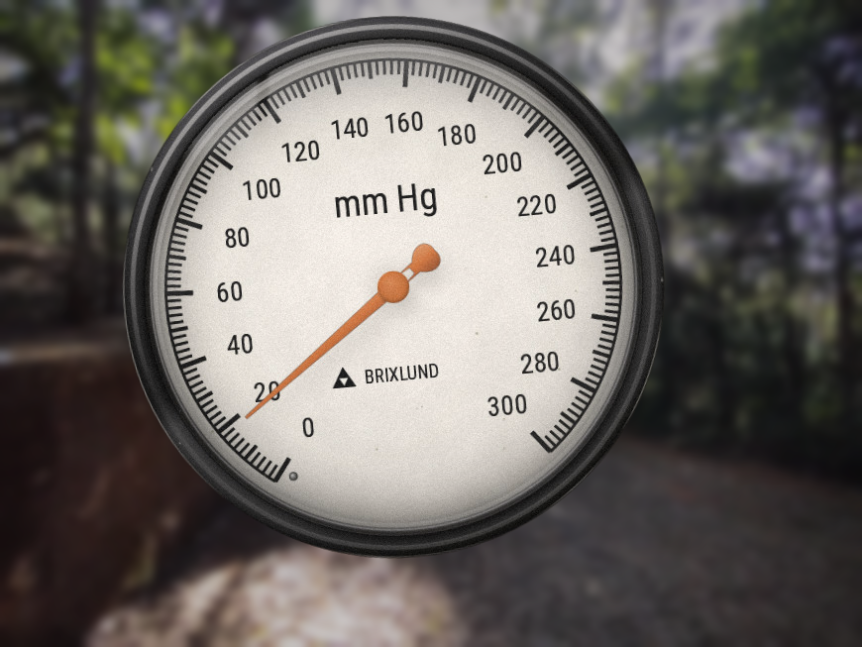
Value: 18 mmHg
